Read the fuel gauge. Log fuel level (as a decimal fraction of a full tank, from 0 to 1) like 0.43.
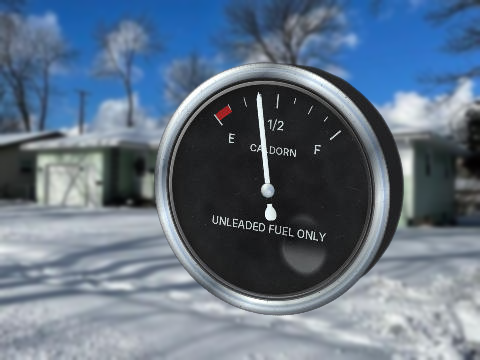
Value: 0.375
